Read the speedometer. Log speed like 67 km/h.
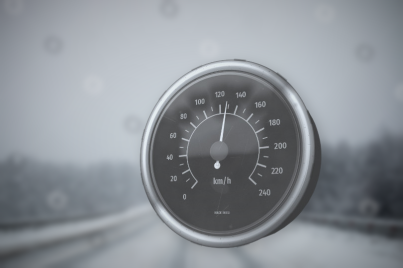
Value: 130 km/h
